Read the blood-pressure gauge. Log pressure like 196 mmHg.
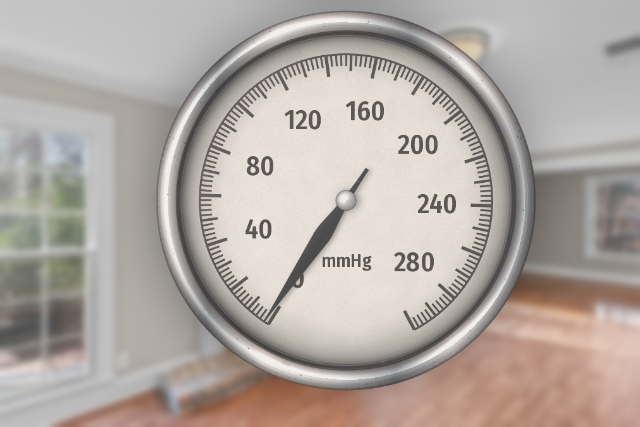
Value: 2 mmHg
